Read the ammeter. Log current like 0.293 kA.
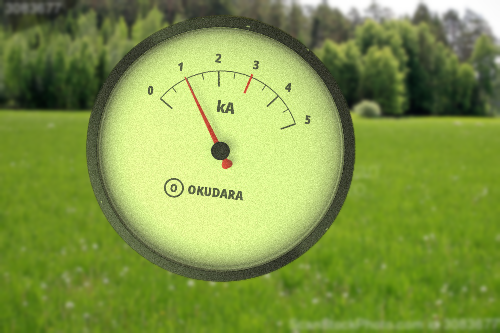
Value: 1 kA
